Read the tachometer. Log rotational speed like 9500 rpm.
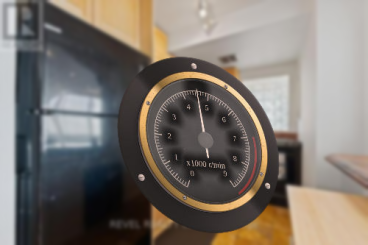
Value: 4500 rpm
